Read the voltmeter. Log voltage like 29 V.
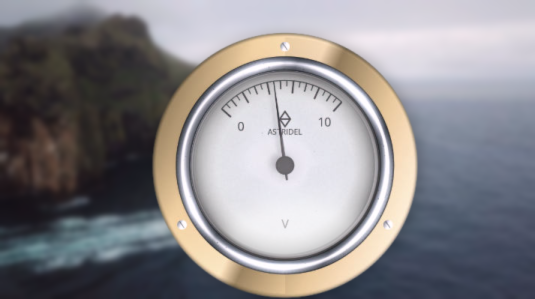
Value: 4.5 V
